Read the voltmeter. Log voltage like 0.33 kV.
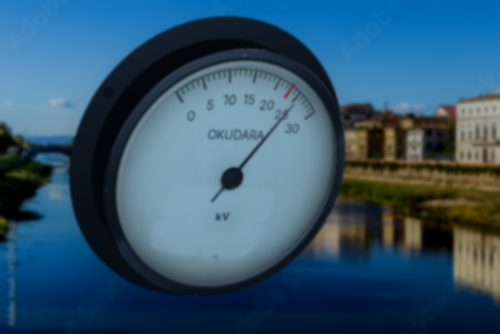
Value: 25 kV
